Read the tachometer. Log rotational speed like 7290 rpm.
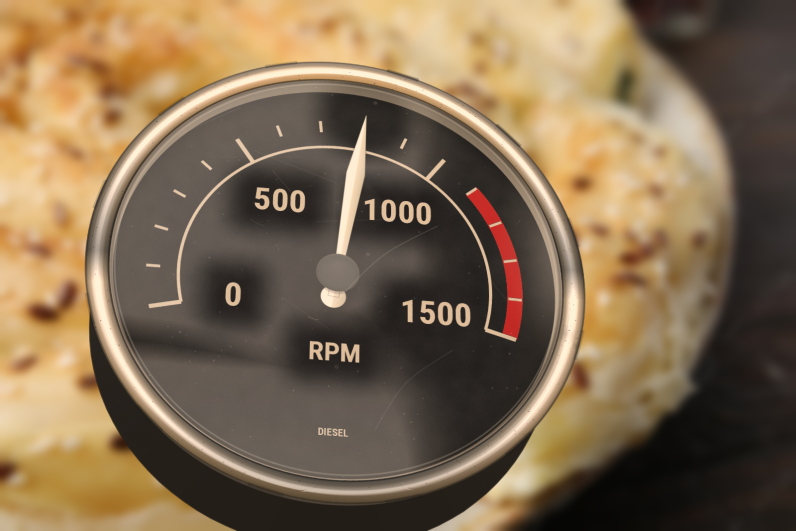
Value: 800 rpm
